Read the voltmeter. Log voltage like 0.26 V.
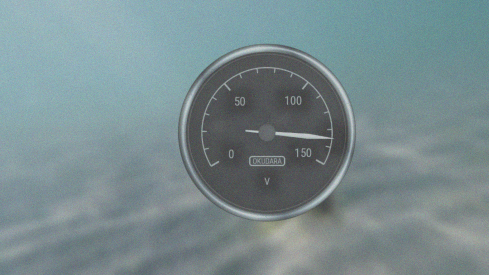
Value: 135 V
